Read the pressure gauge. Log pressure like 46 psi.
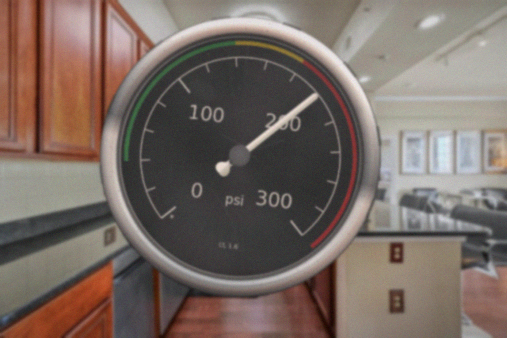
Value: 200 psi
